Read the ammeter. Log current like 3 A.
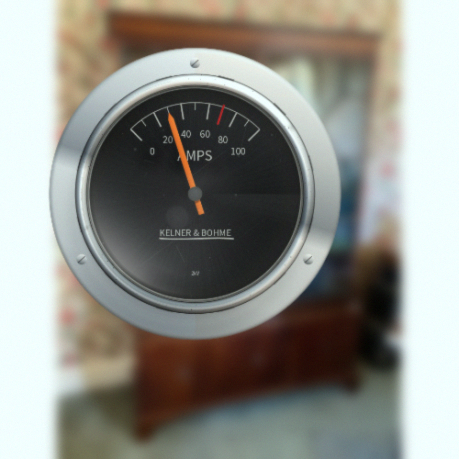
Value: 30 A
